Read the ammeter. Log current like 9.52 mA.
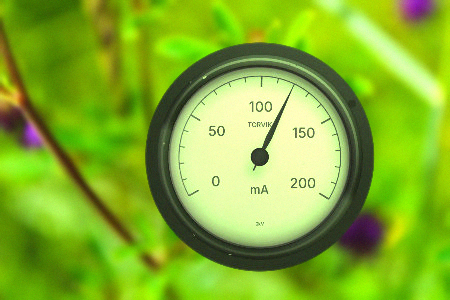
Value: 120 mA
